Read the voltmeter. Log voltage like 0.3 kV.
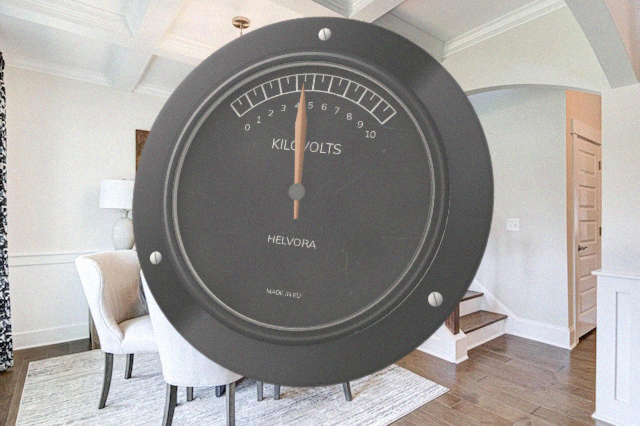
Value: 4.5 kV
